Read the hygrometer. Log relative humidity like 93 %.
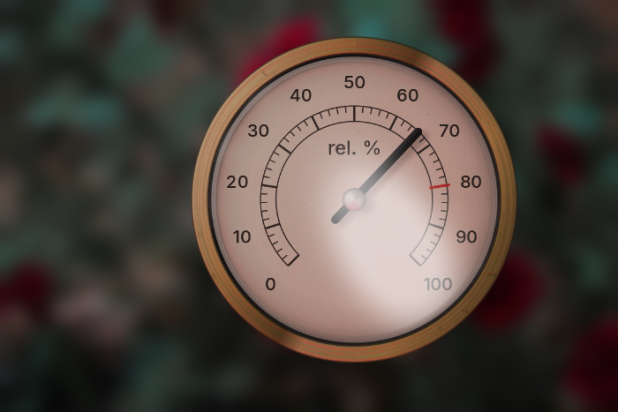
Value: 66 %
